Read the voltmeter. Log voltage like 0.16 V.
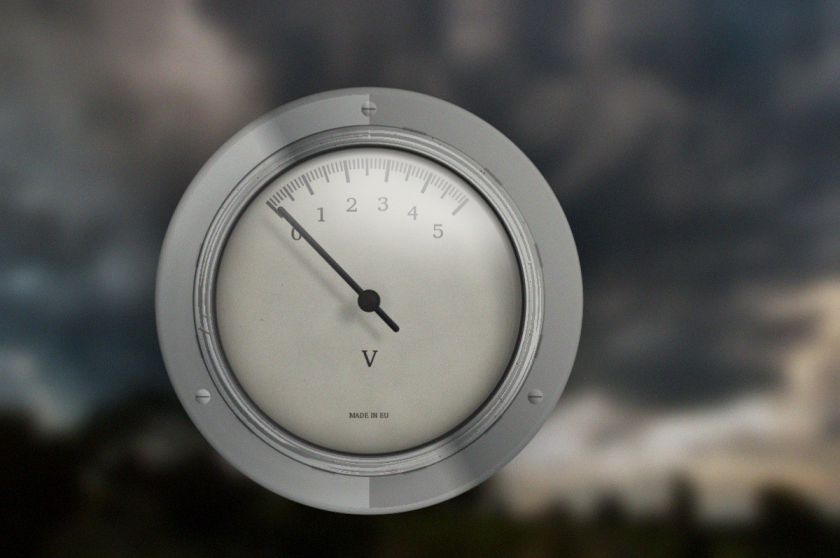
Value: 0.1 V
